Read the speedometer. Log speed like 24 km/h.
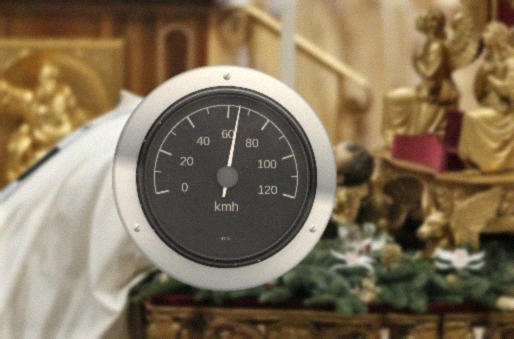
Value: 65 km/h
